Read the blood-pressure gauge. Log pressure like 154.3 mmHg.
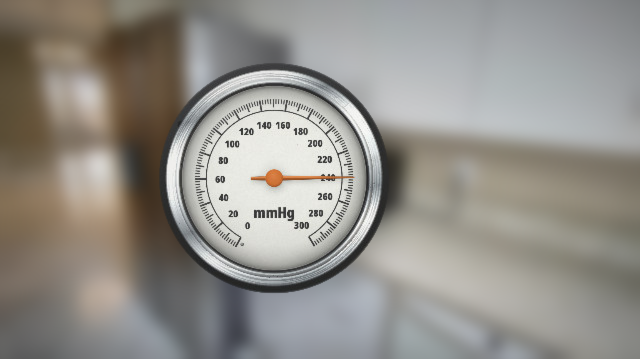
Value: 240 mmHg
